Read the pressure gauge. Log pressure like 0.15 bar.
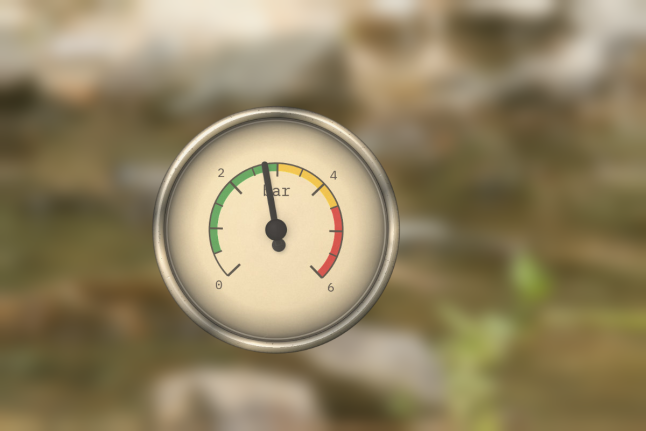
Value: 2.75 bar
